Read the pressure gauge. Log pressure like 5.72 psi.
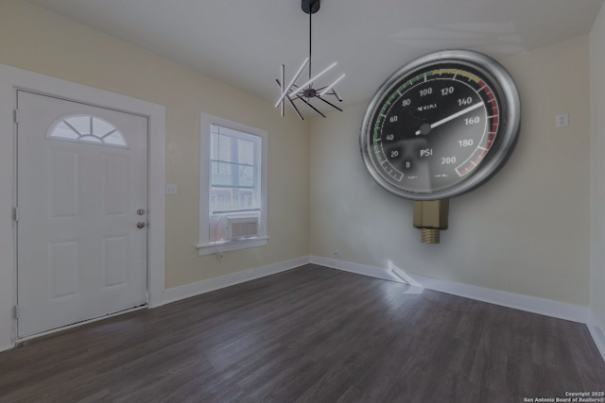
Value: 150 psi
